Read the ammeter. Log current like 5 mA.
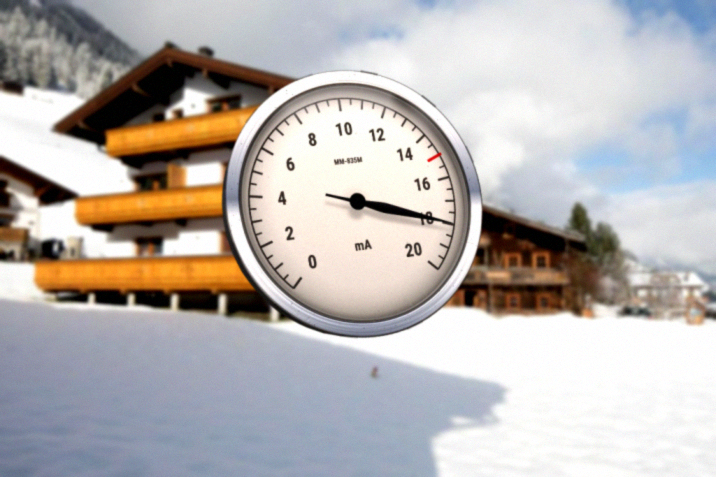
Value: 18 mA
